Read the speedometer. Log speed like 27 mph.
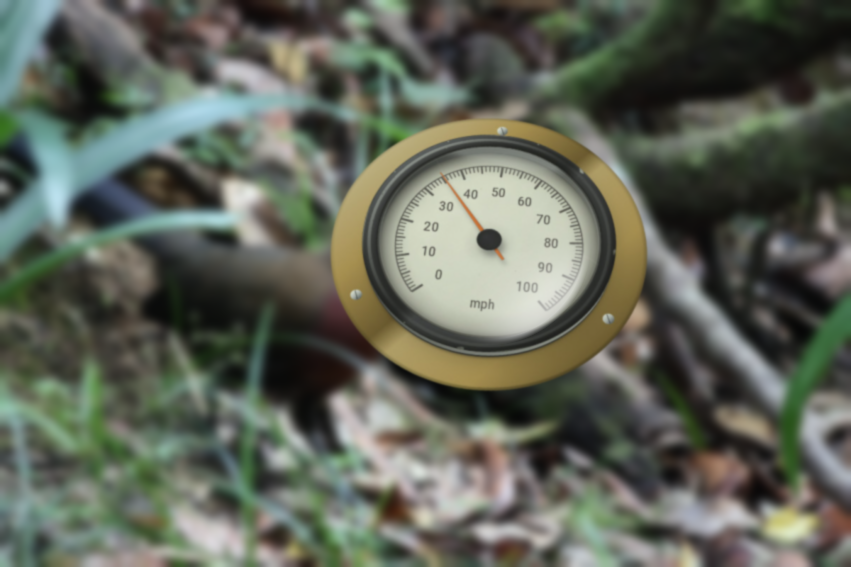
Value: 35 mph
